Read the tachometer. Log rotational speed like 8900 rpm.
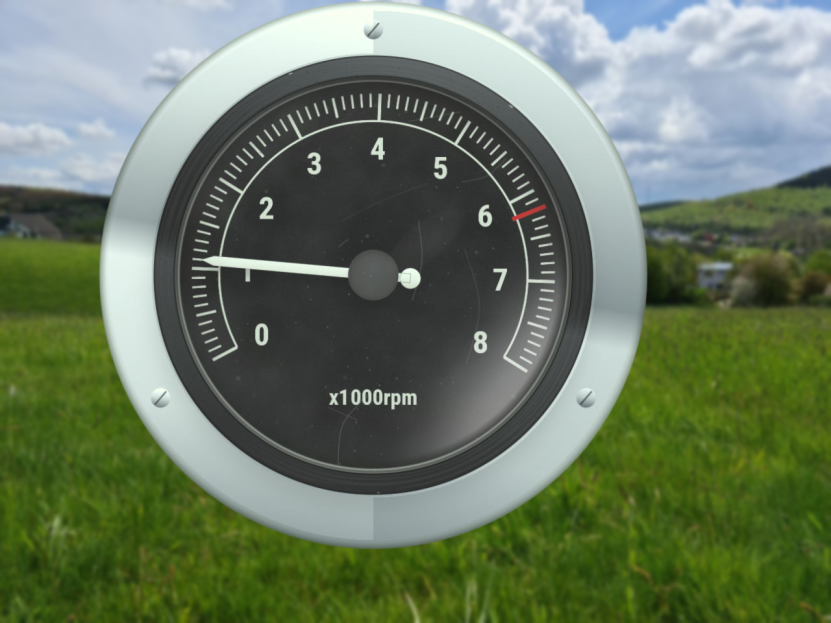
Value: 1100 rpm
